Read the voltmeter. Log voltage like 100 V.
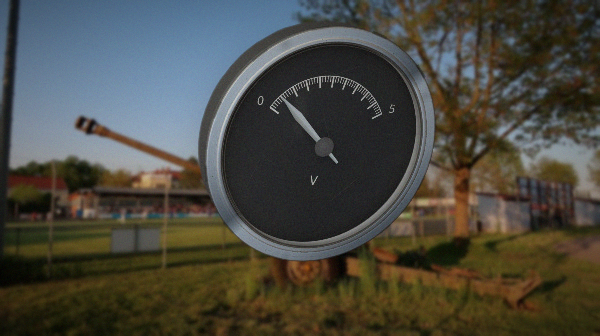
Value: 0.5 V
